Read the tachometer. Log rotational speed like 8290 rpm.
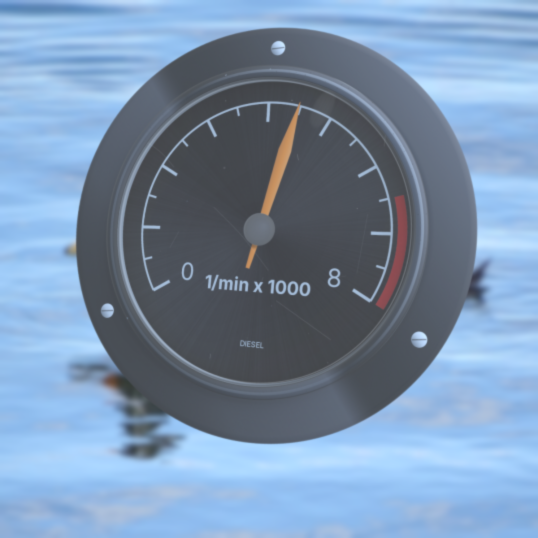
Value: 4500 rpm
